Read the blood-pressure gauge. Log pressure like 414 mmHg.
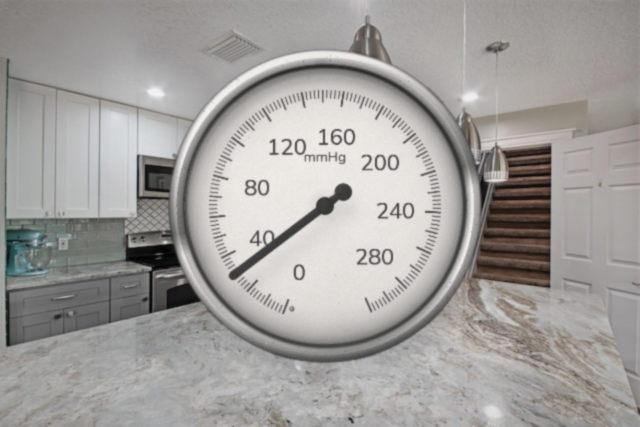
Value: 30 mmHg
